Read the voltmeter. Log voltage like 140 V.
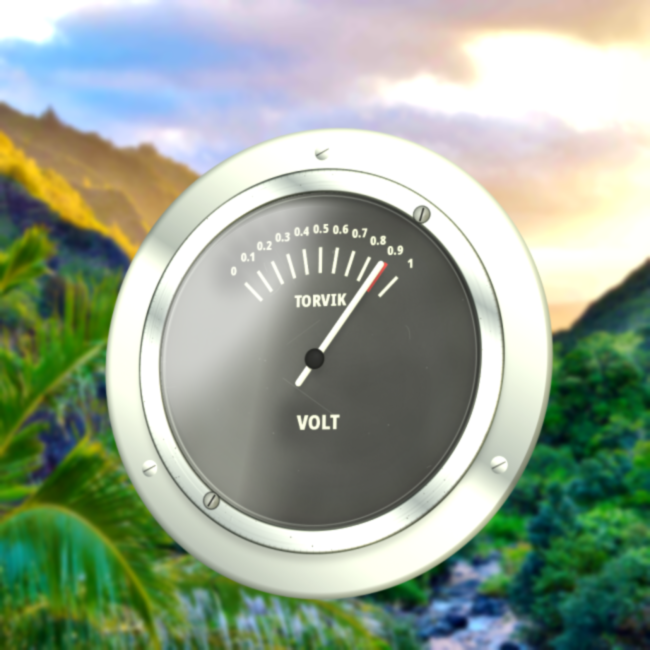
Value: 0.9 V
